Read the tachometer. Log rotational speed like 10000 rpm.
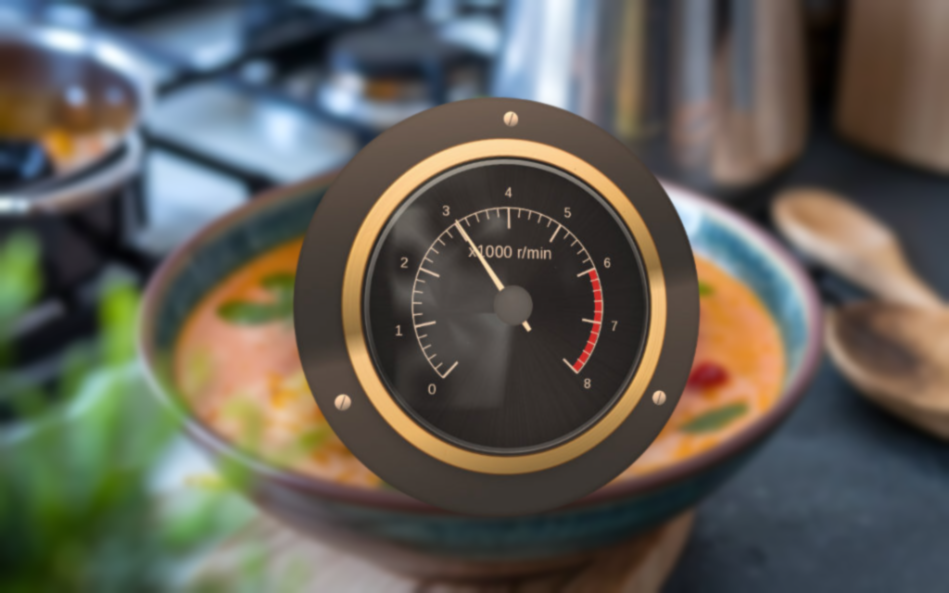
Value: 3000 rpm
